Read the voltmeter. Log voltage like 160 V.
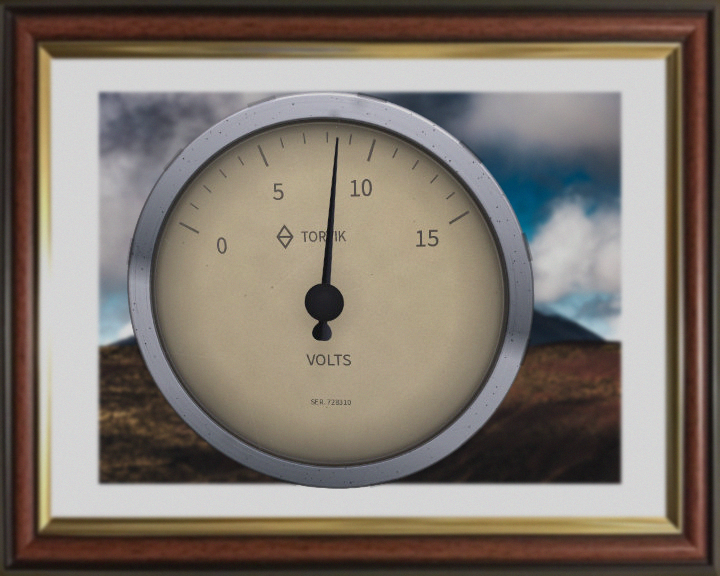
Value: 8.5 V
